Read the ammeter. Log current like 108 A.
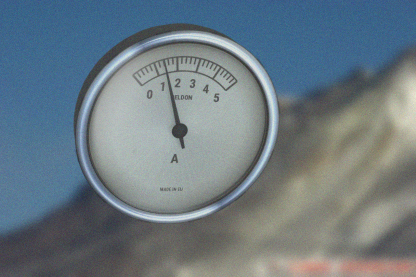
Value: 1.4 A
